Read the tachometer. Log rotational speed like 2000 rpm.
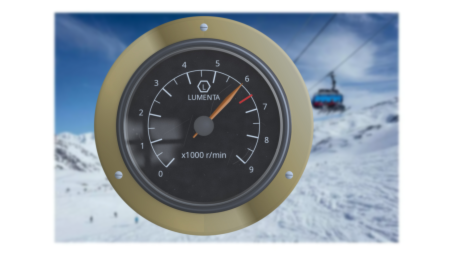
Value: 6000 rpm
